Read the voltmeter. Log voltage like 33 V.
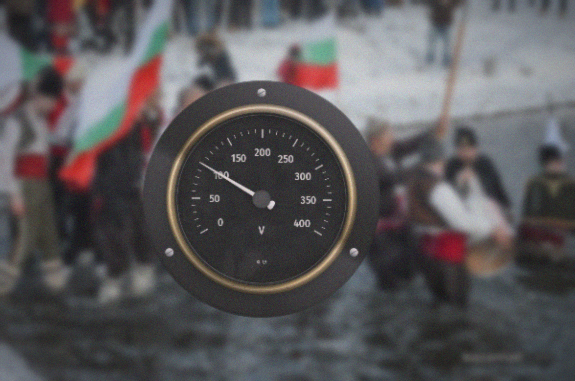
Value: 100 V
